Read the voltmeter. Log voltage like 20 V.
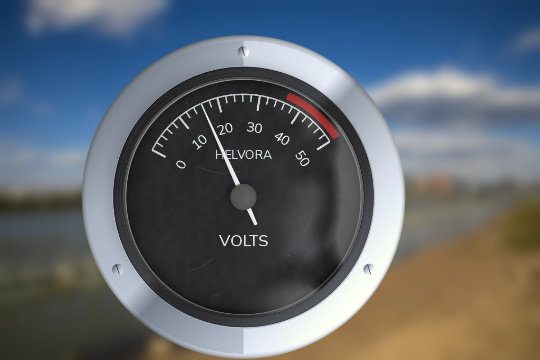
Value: 16 V
